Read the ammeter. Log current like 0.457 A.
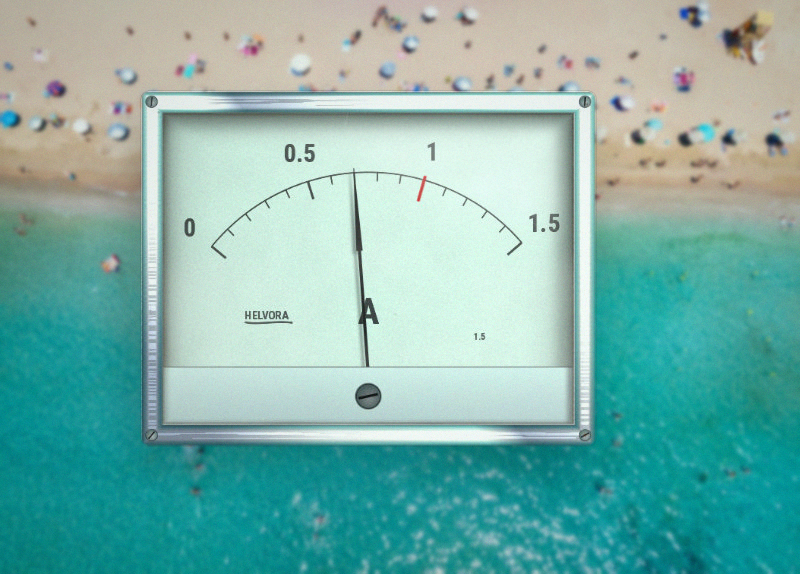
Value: 0.7 A
